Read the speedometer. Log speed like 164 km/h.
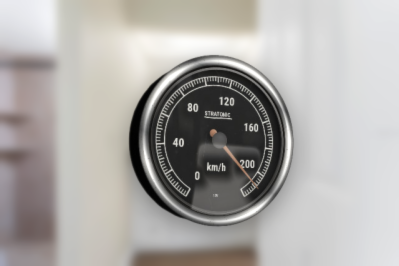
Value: 210 km/h
